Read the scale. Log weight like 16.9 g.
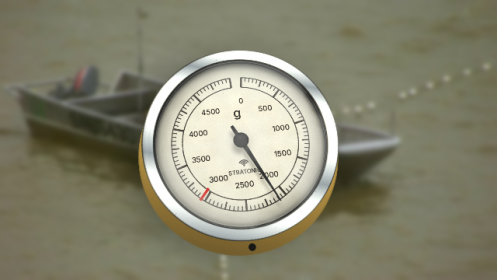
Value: 2100 g
